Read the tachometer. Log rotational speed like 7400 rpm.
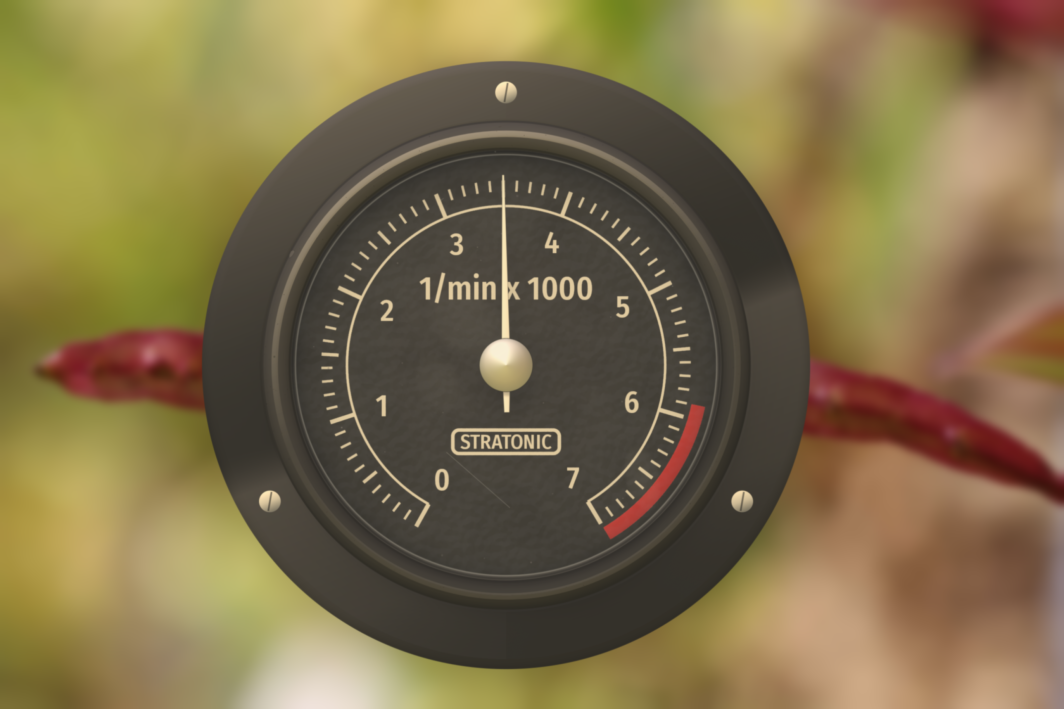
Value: 3500 rpm
